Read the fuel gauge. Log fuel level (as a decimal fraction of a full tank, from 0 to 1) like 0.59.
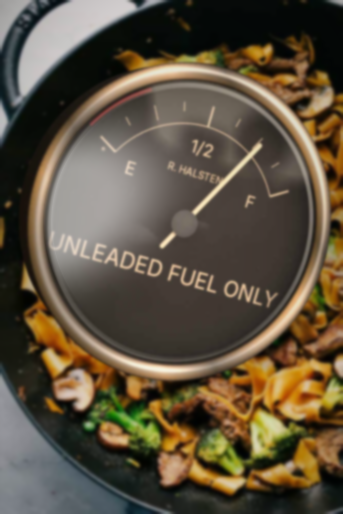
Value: 0.75
